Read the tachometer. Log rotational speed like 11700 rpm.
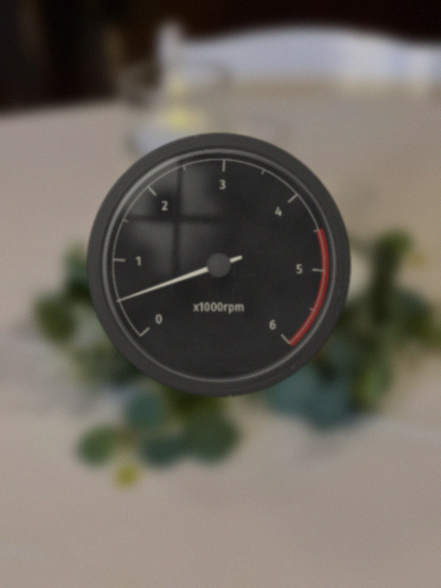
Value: 500 rpm
